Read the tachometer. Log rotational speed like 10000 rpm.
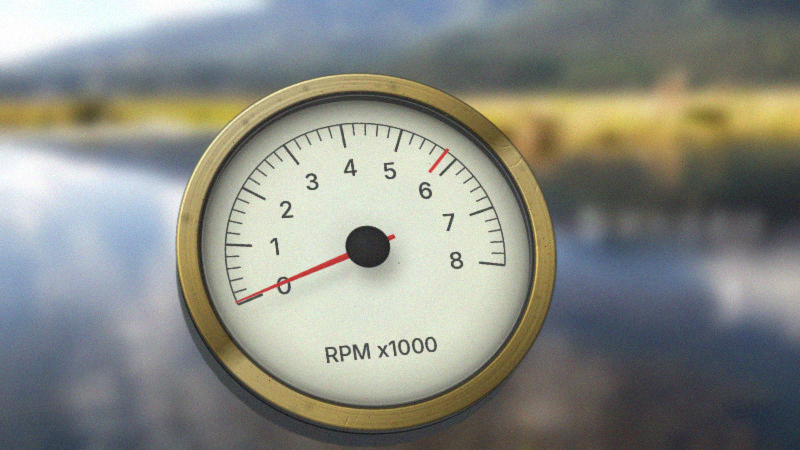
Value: 0 rpm
